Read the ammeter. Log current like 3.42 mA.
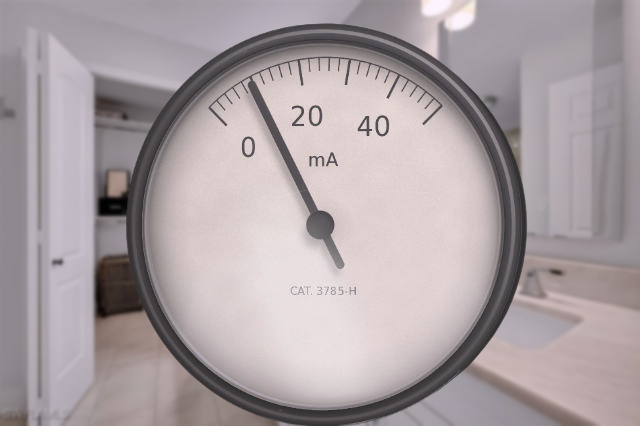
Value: 10 mA
